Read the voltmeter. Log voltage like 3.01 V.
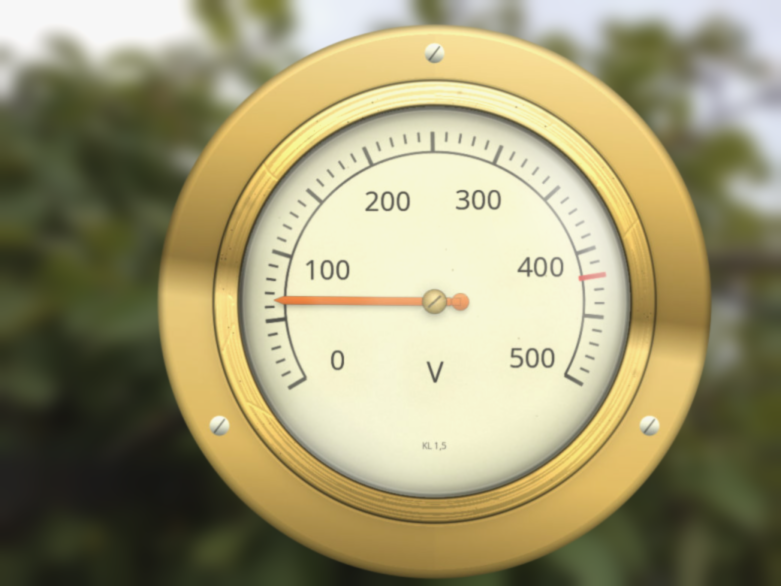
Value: 65 V
